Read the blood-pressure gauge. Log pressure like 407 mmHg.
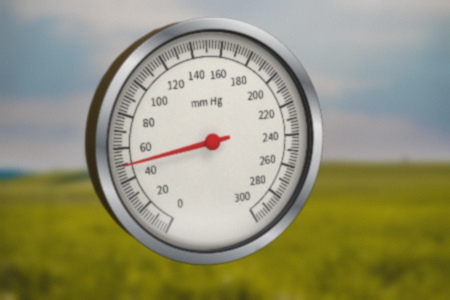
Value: 50 mmHg
